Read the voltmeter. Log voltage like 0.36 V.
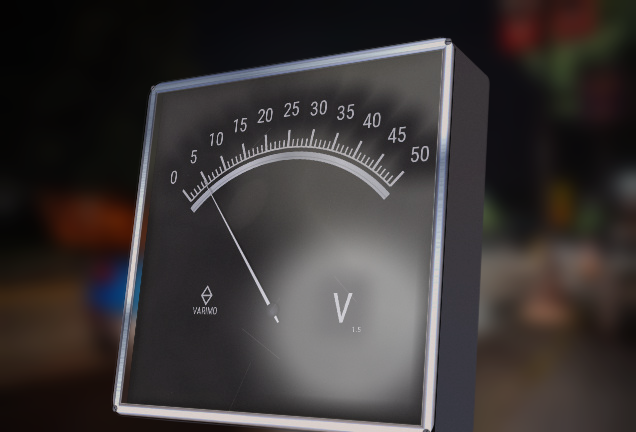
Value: 5 V
